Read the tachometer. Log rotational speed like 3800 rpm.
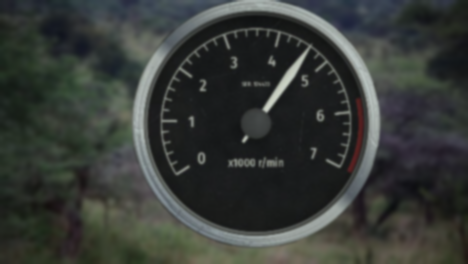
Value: 4600 rpm
